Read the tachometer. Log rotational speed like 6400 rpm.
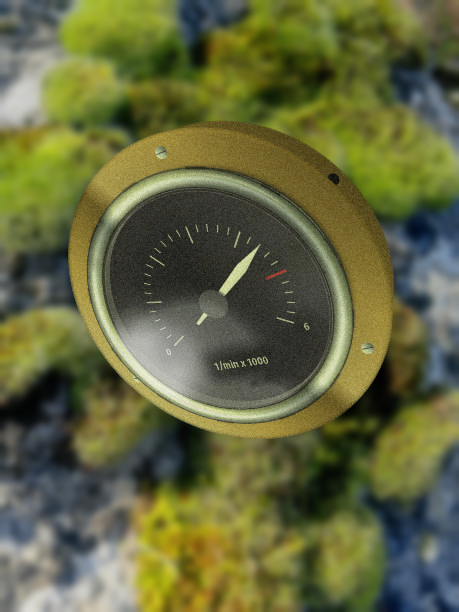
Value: 4400 rpm
